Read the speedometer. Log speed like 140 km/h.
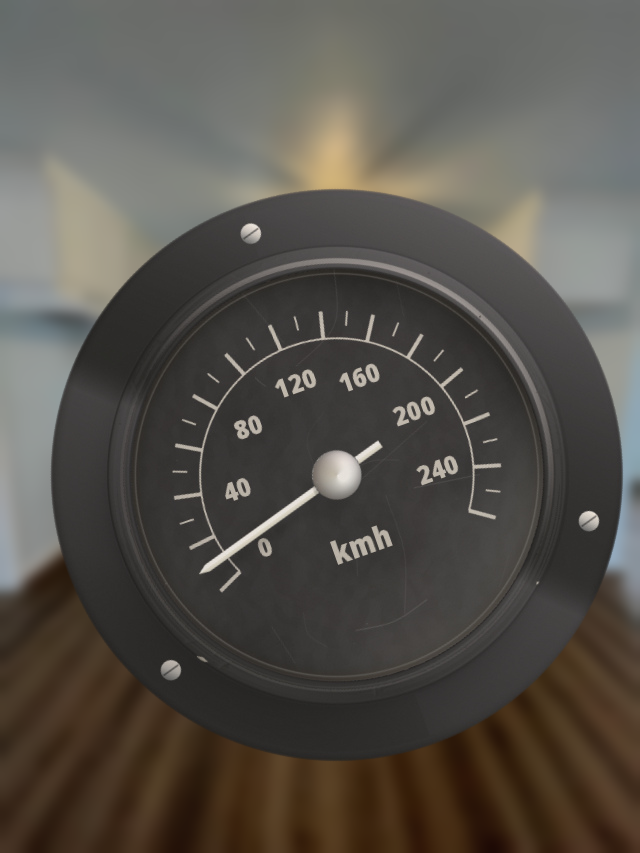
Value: 10 km/h
